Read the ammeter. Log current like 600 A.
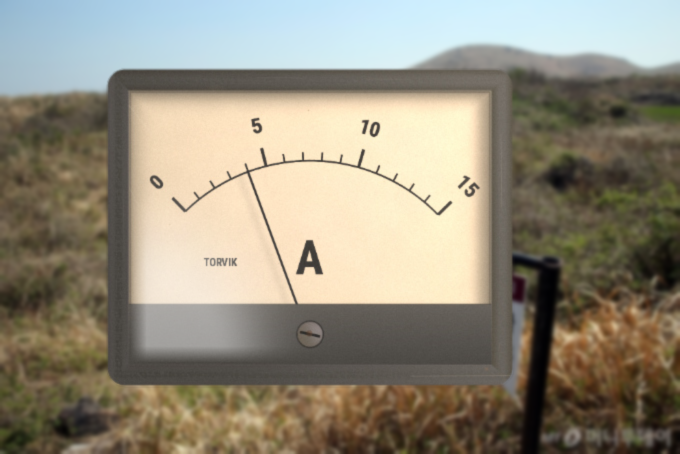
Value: 4 A
